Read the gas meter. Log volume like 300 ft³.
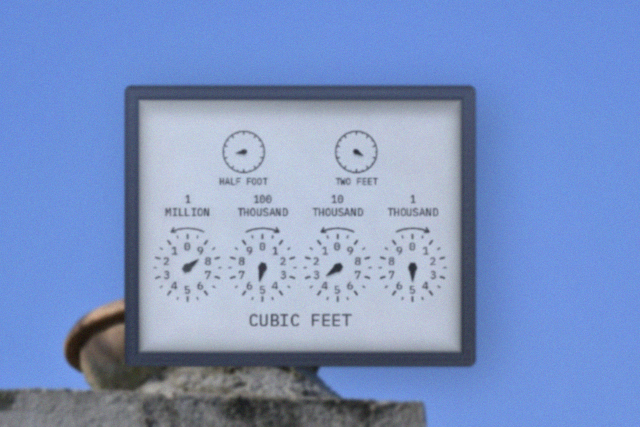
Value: 853500 ft³
